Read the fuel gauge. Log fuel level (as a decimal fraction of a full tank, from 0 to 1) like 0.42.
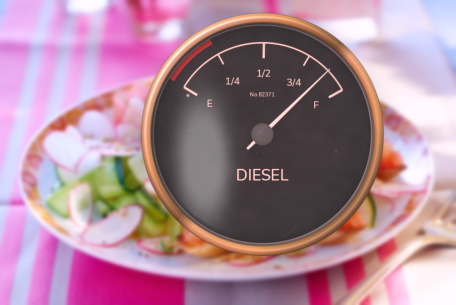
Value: 0.875
